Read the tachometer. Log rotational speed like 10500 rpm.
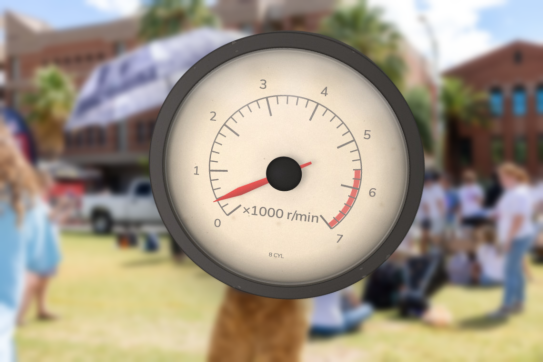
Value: 400 rpm
